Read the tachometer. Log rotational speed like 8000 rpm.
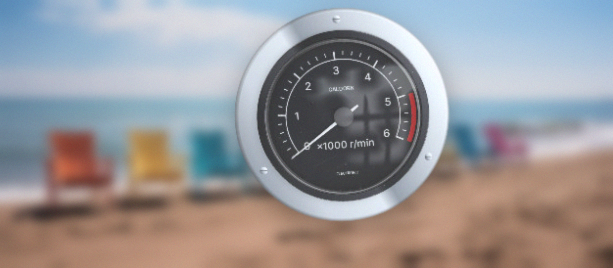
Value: 0 rpm
